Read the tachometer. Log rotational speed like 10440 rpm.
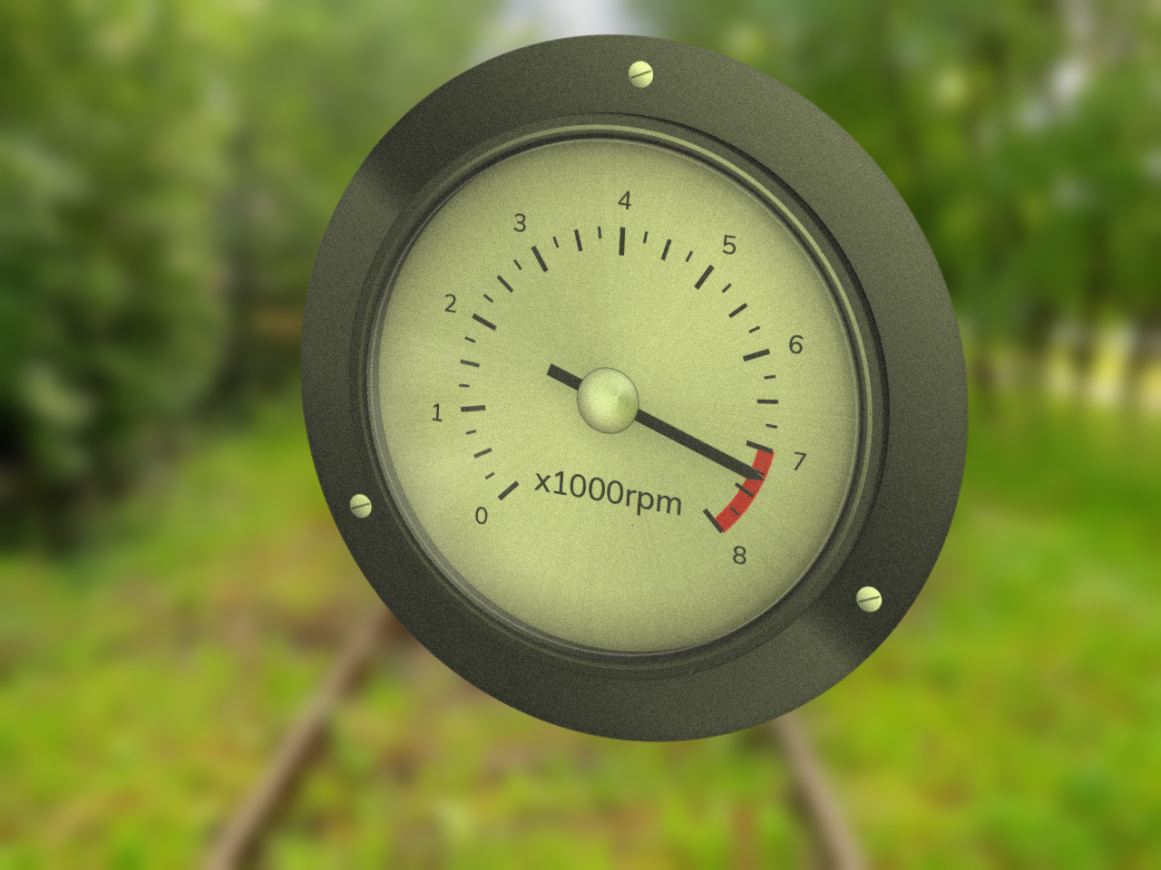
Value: 7250 rpm
